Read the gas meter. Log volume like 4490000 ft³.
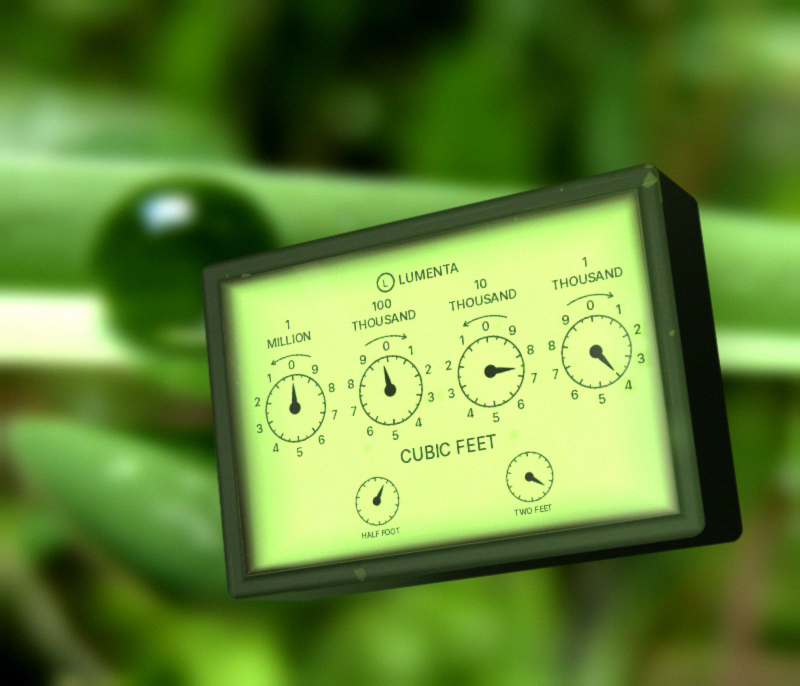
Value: 997400 ft³
